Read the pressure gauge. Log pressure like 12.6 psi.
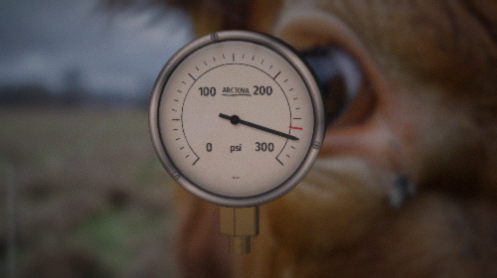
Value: 270 psi
